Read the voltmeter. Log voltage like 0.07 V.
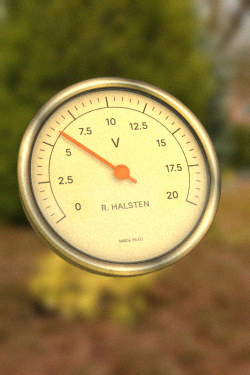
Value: 6 V
